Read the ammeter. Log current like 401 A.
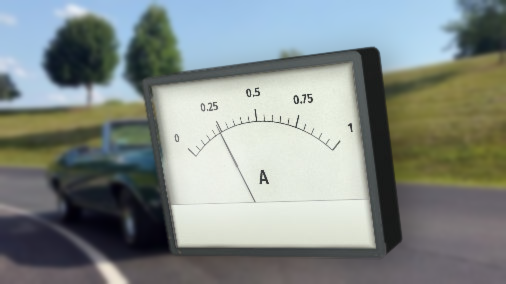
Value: 0.25 A
